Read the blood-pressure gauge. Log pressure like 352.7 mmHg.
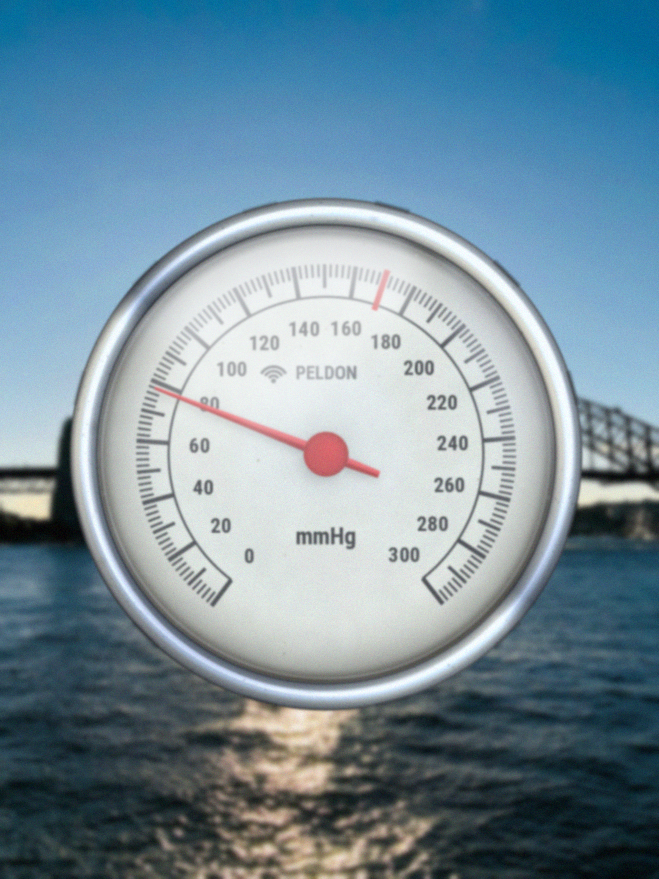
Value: 78 mmHg
